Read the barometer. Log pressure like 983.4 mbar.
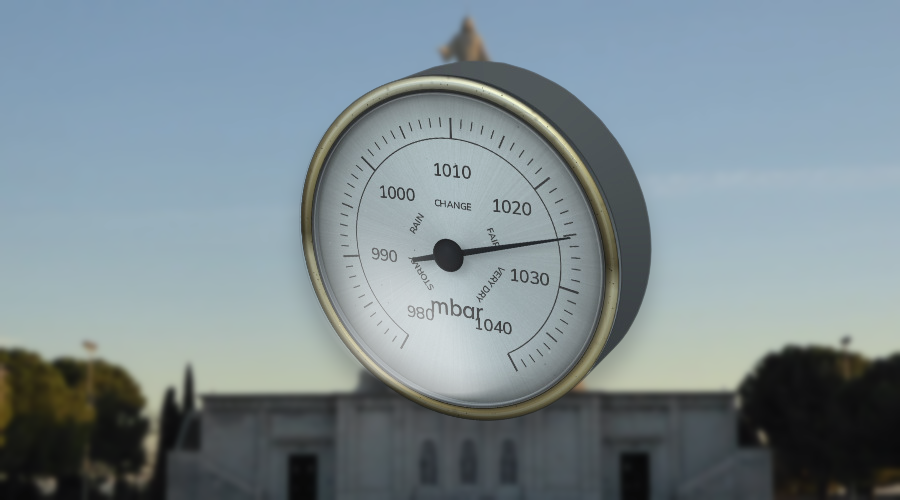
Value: 1025 mbar
